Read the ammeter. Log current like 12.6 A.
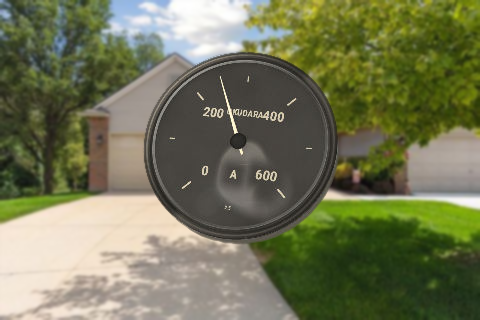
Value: 250 A
